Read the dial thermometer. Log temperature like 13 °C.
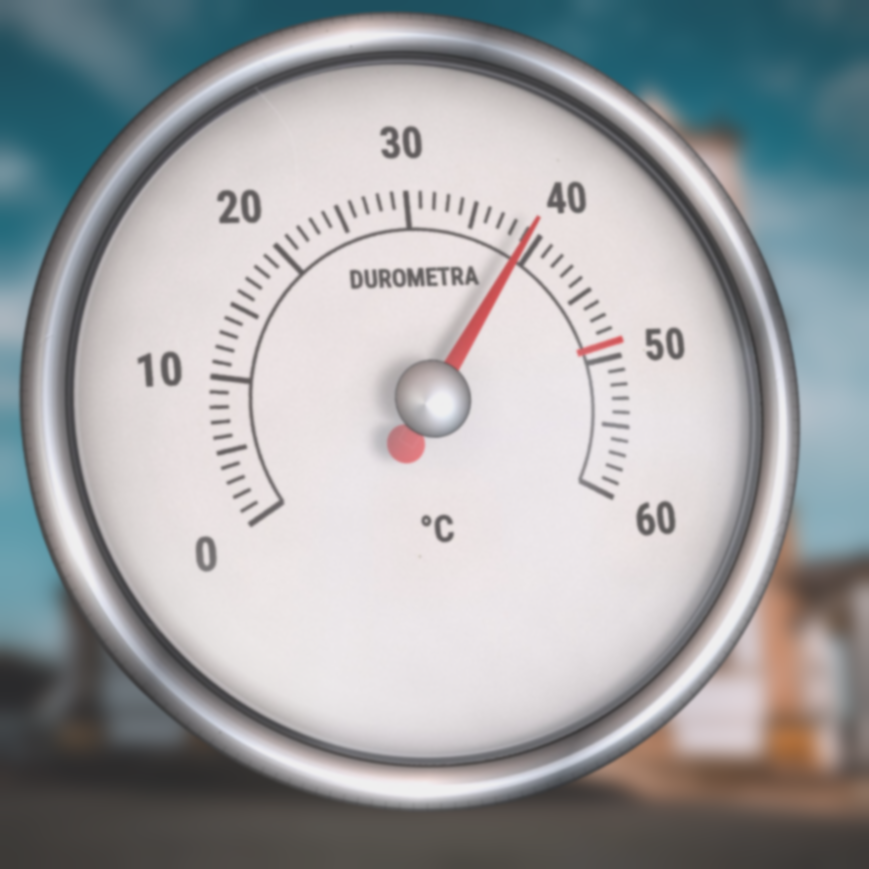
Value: 39 °C
